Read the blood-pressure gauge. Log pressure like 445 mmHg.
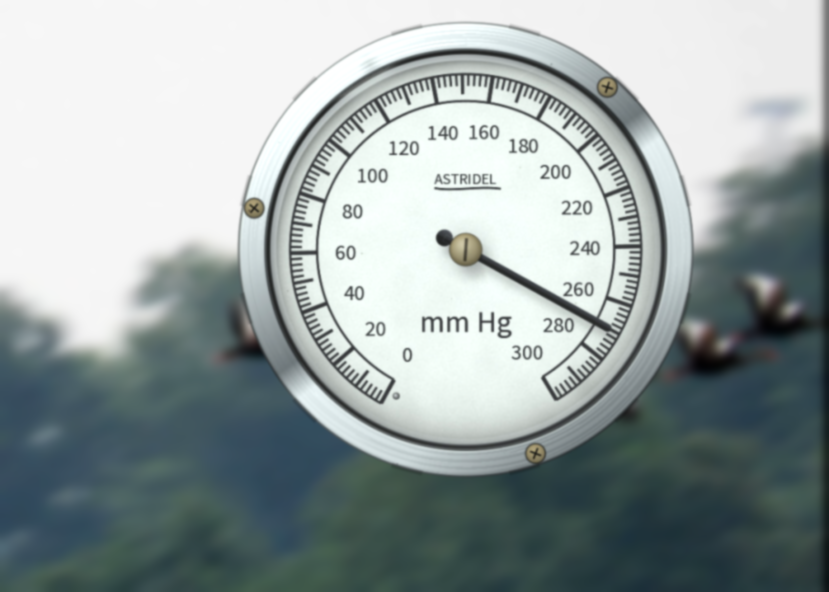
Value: 270 mmHg
